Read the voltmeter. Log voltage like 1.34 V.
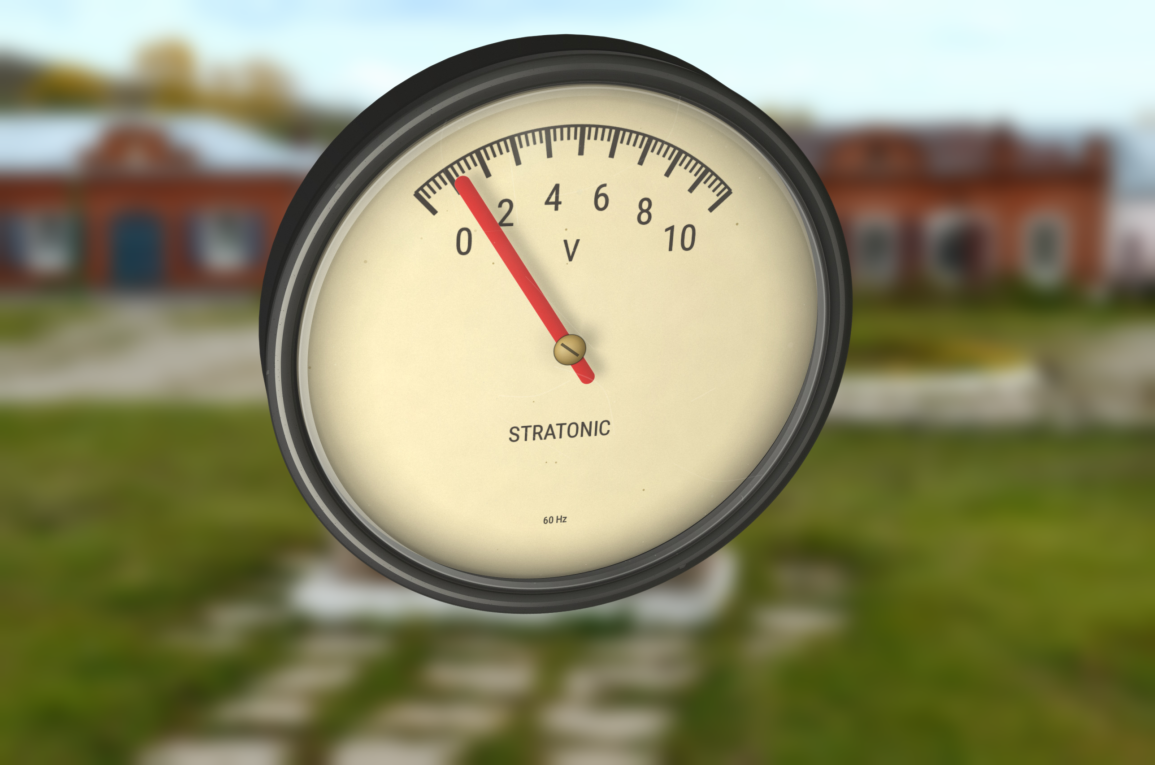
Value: 1.2 V
